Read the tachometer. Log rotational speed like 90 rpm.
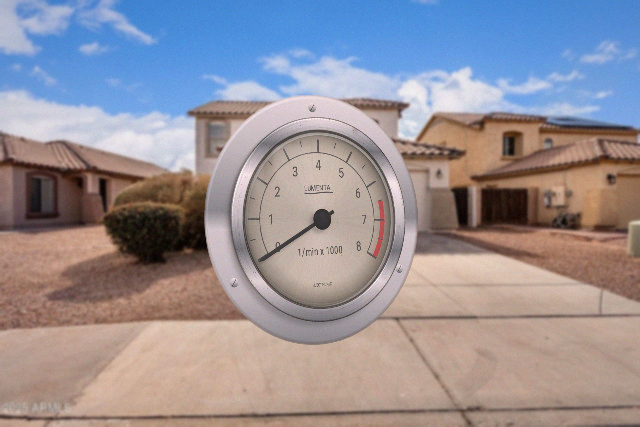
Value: 0 rpm
